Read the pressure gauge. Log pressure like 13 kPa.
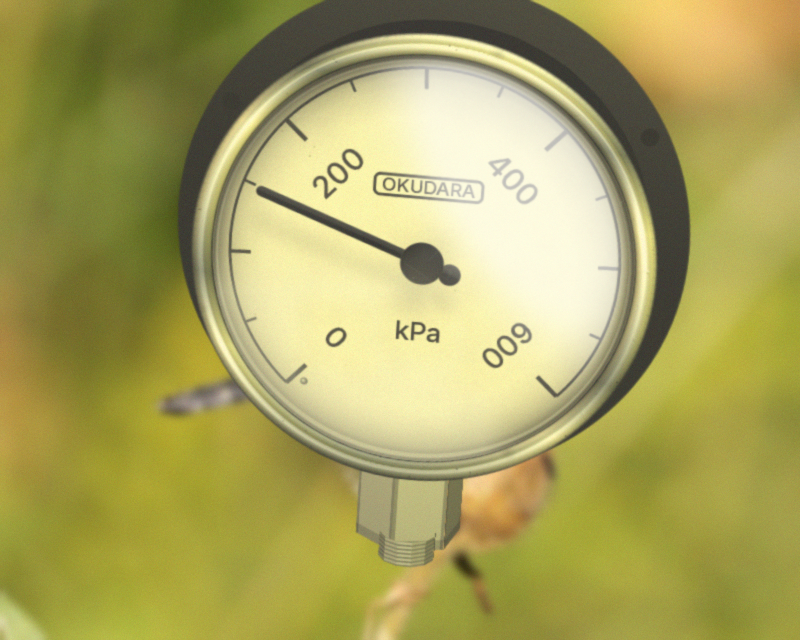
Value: 150 kPa
